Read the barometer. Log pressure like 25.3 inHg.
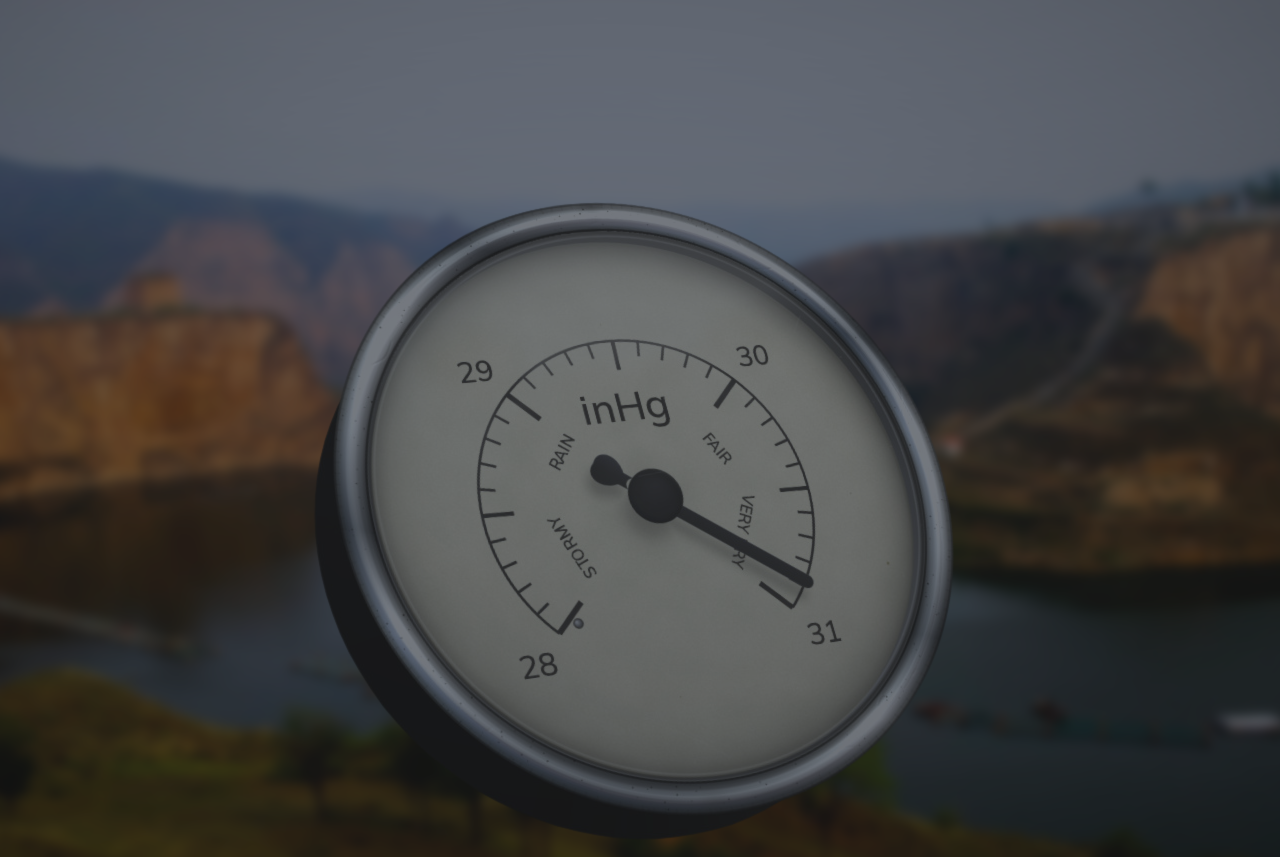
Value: 30.9 inHg
